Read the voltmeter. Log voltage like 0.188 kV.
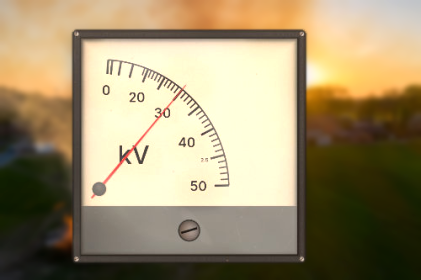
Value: 30 kV
